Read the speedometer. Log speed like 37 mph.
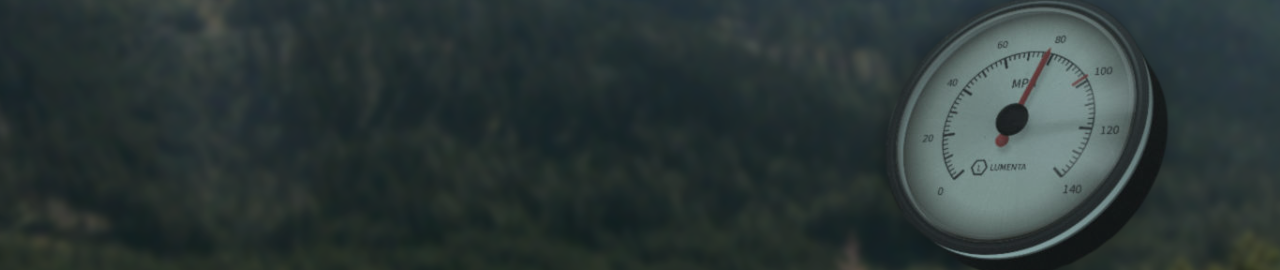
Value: 80 mph
